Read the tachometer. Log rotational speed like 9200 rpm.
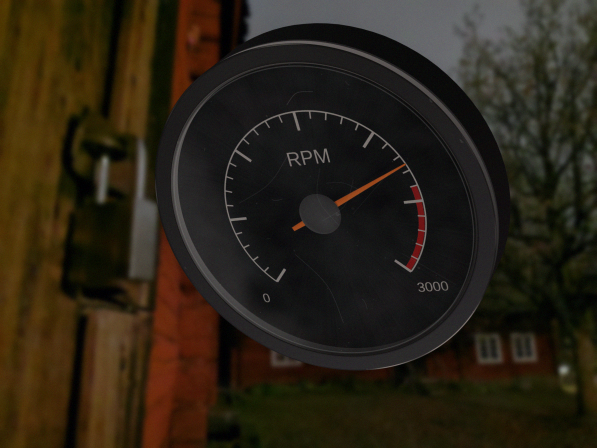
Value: 2250 rpm
